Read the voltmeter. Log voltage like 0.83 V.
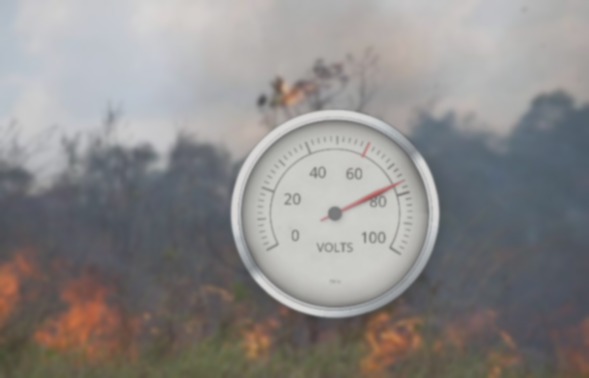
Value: 76 V
